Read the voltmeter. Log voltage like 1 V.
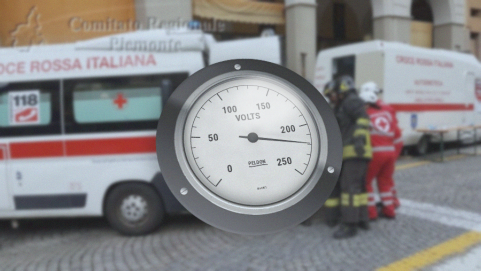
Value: 220 V
